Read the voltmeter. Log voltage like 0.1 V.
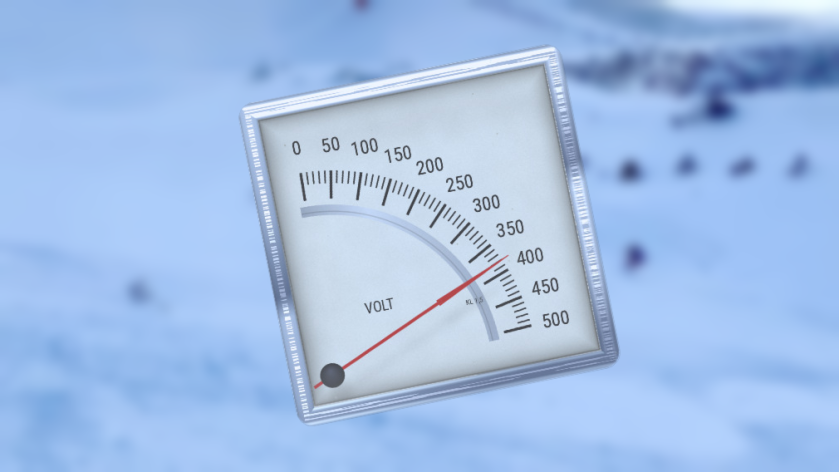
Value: 380 V
